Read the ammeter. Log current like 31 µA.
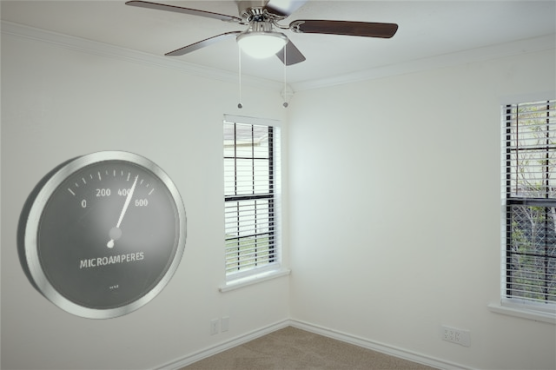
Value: 450 µA
